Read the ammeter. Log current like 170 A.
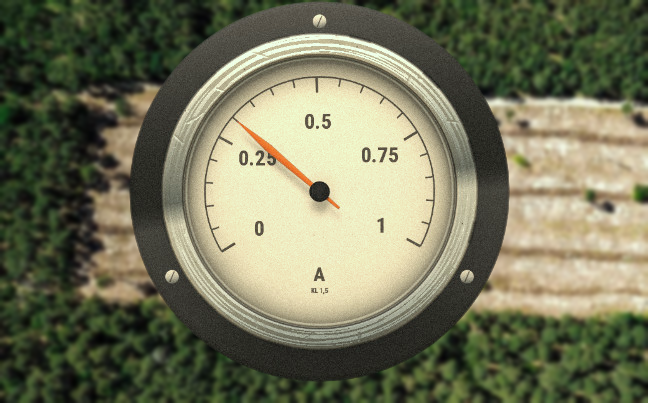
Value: 0.3 A
